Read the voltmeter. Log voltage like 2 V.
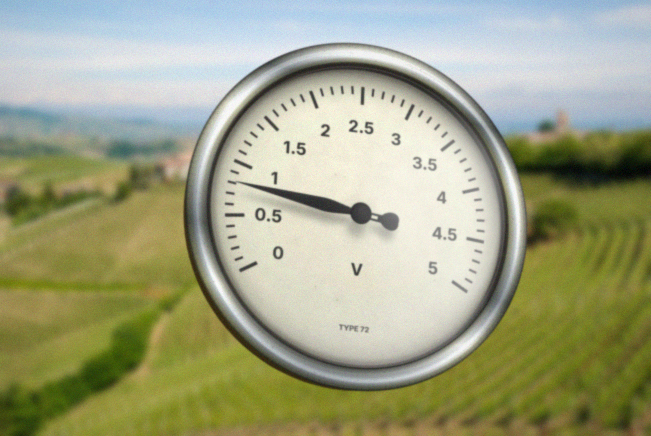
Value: 0.8 V
